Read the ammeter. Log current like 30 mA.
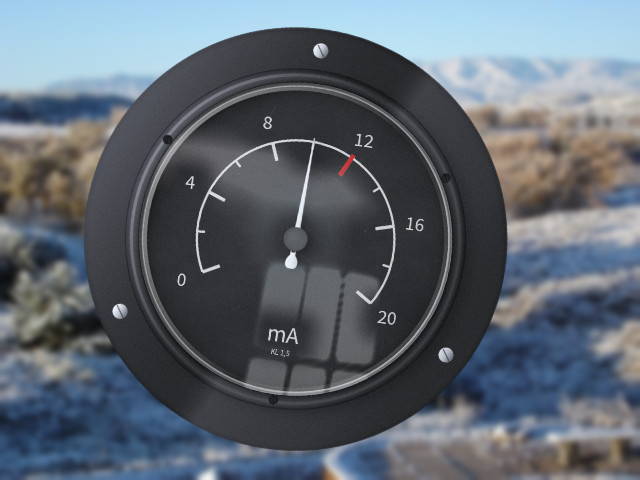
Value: 10 mA
